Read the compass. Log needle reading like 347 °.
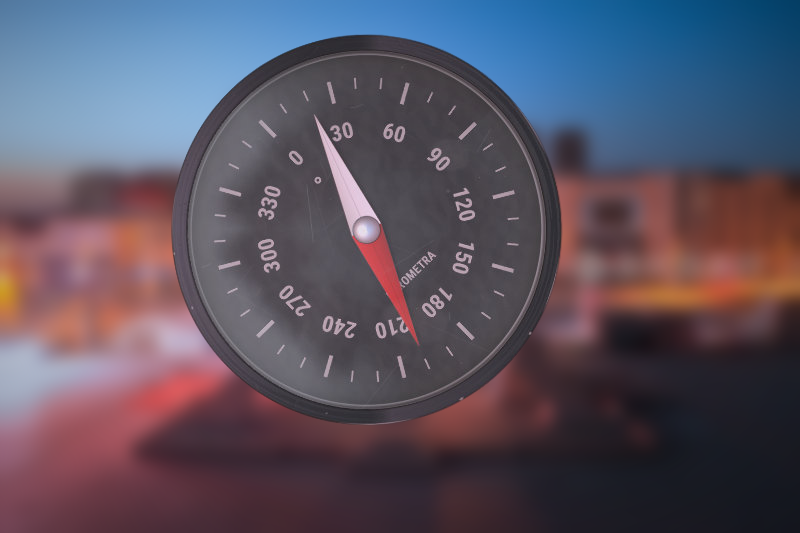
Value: 200 °
